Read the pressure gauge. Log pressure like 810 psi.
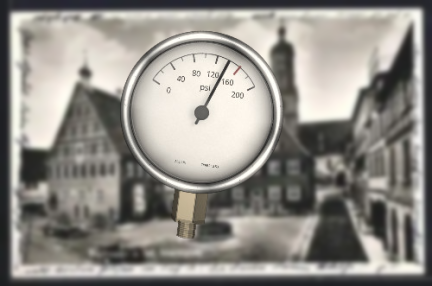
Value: 140 psi
